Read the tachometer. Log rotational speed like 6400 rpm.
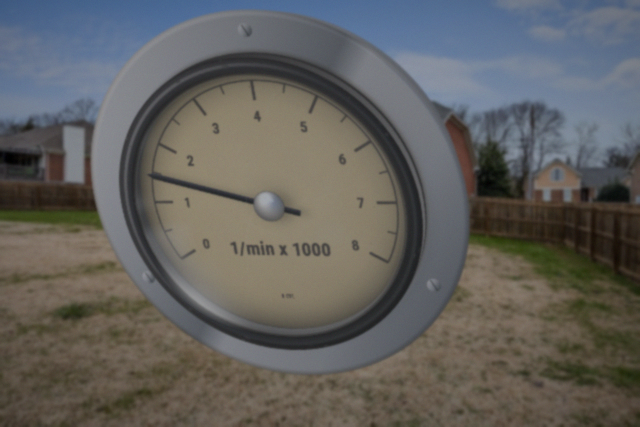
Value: 1500 rpm
